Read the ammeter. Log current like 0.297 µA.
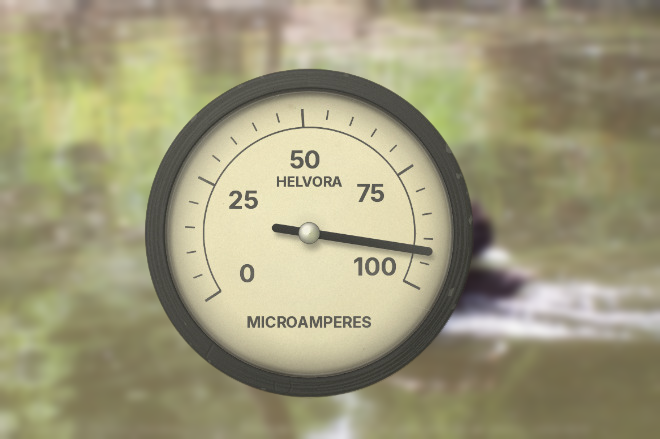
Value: 92.5 µA
